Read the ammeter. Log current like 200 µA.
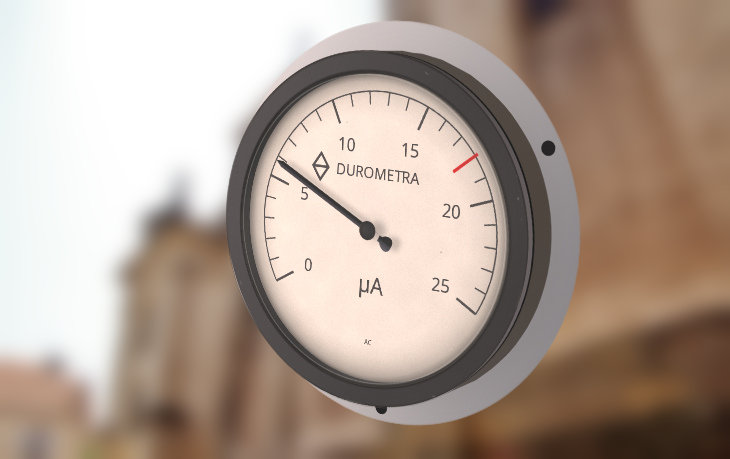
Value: 6 µA
